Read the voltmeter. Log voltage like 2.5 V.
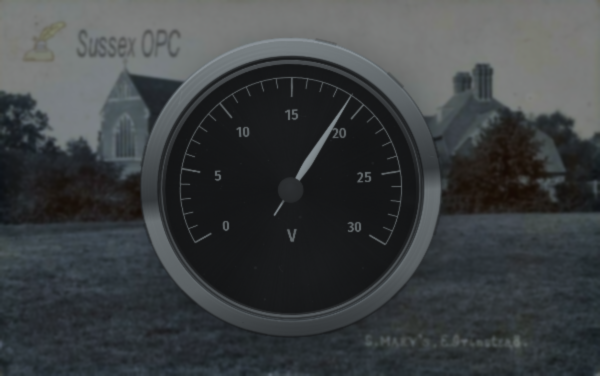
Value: 19 V
